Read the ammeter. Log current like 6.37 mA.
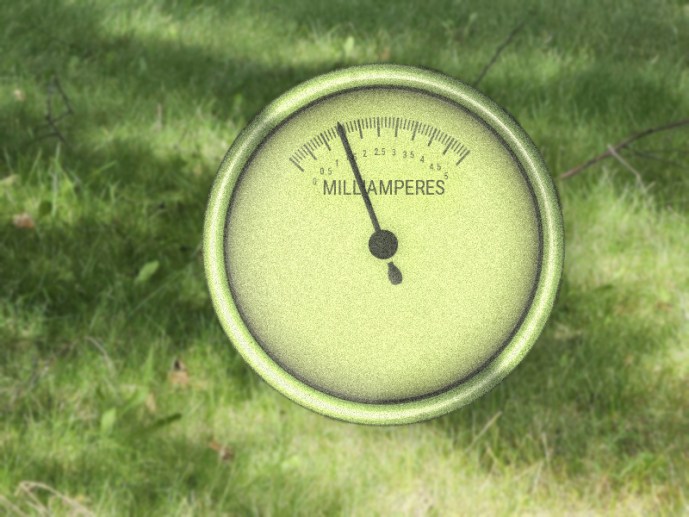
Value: 1.5 mA
